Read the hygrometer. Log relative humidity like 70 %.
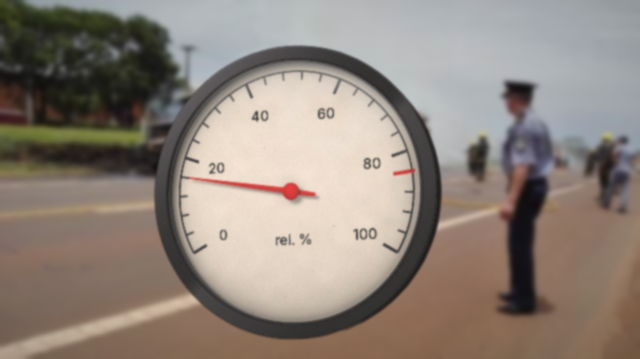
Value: 16 %
